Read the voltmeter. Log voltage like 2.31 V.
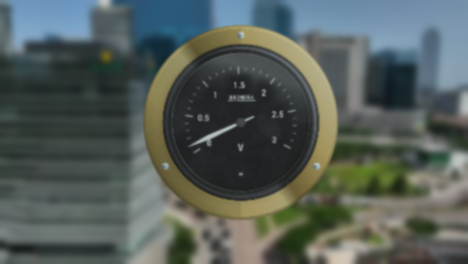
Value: 0.1 V
